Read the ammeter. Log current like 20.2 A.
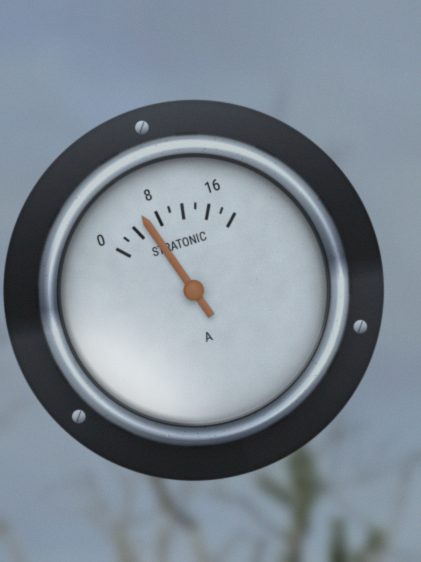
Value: 6 A
